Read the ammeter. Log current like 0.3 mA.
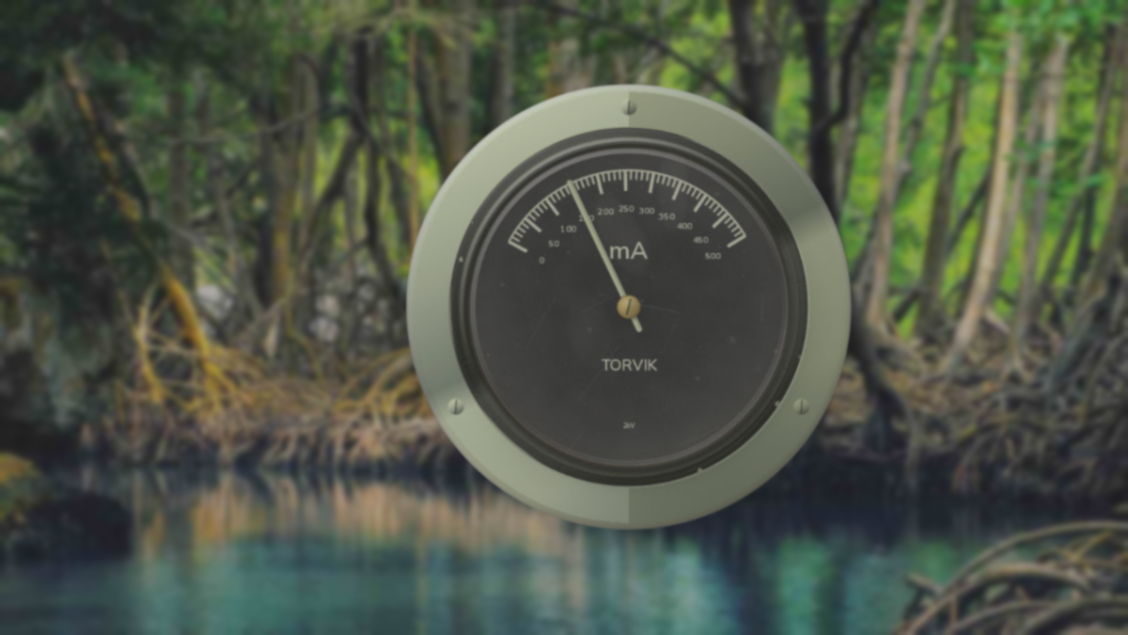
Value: 150 mA
